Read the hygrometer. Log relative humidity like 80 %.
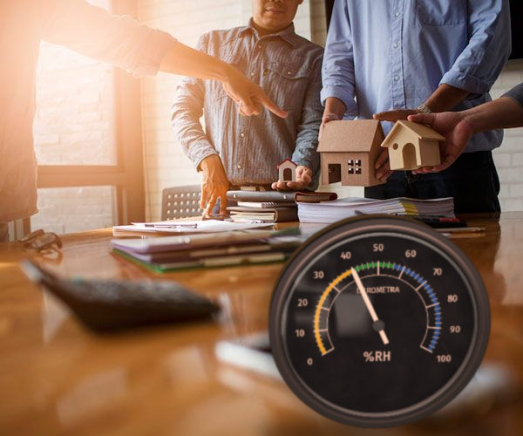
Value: 40 %
